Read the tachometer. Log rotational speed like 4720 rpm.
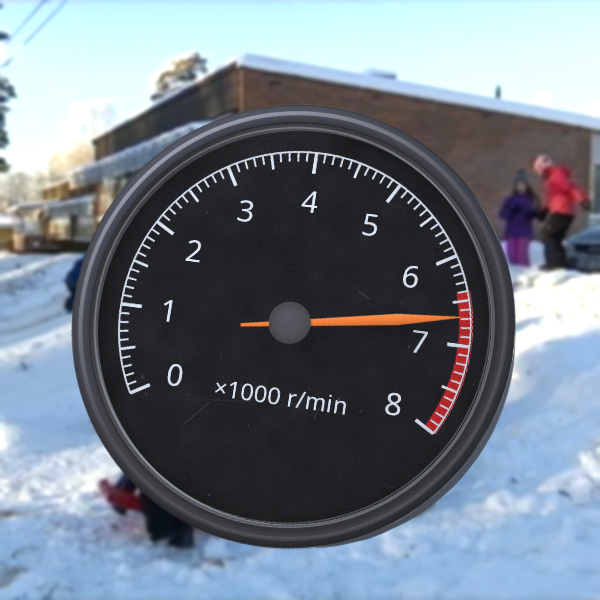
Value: 6700 rpm
